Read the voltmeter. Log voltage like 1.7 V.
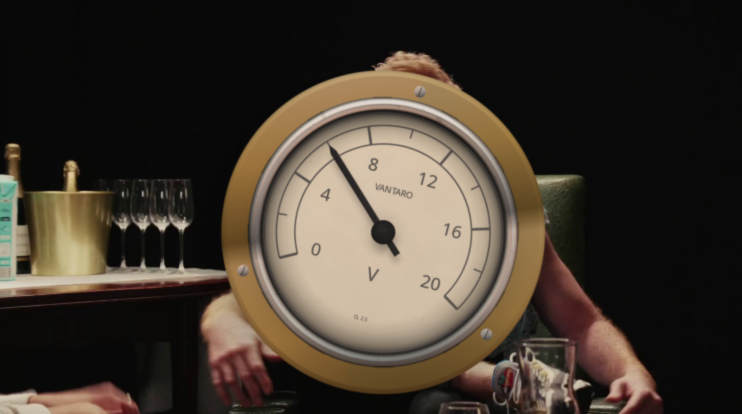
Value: 6 V
